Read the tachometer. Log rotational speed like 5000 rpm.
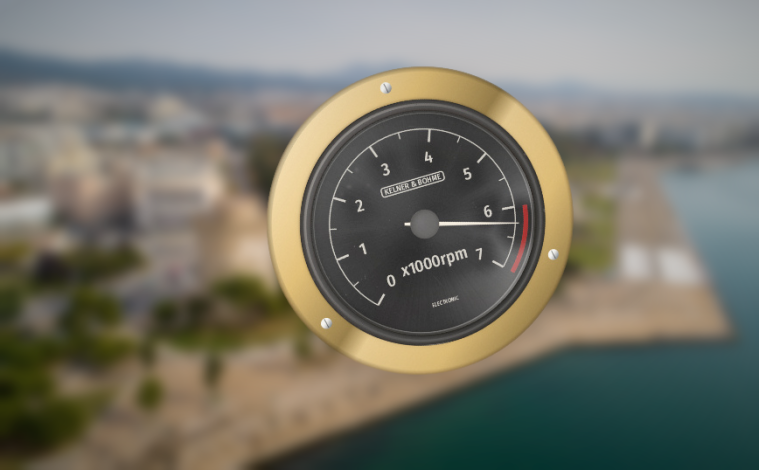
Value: 6250 rpm
